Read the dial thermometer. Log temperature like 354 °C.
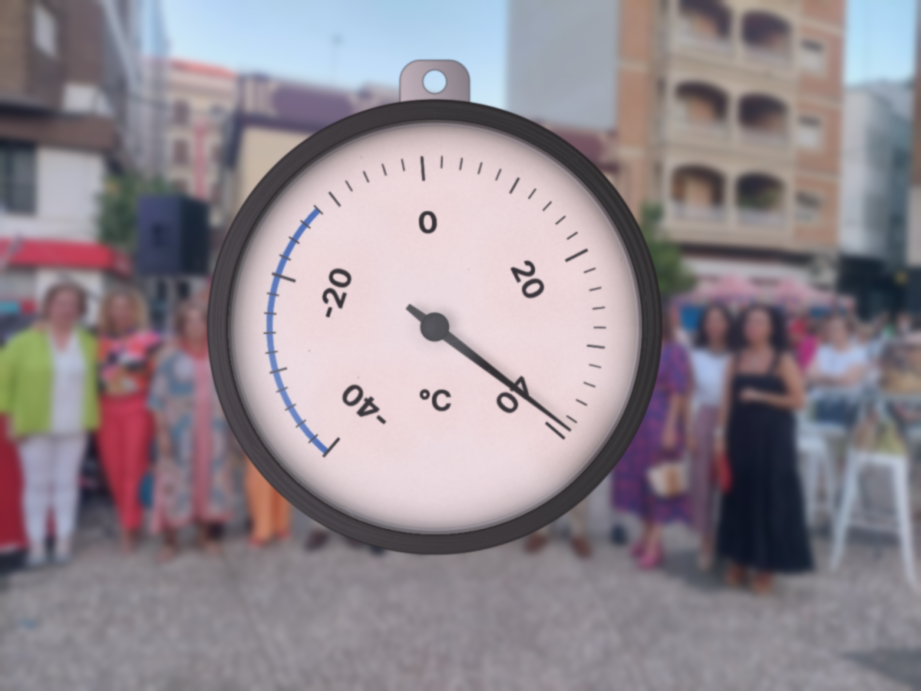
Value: 39 °C
